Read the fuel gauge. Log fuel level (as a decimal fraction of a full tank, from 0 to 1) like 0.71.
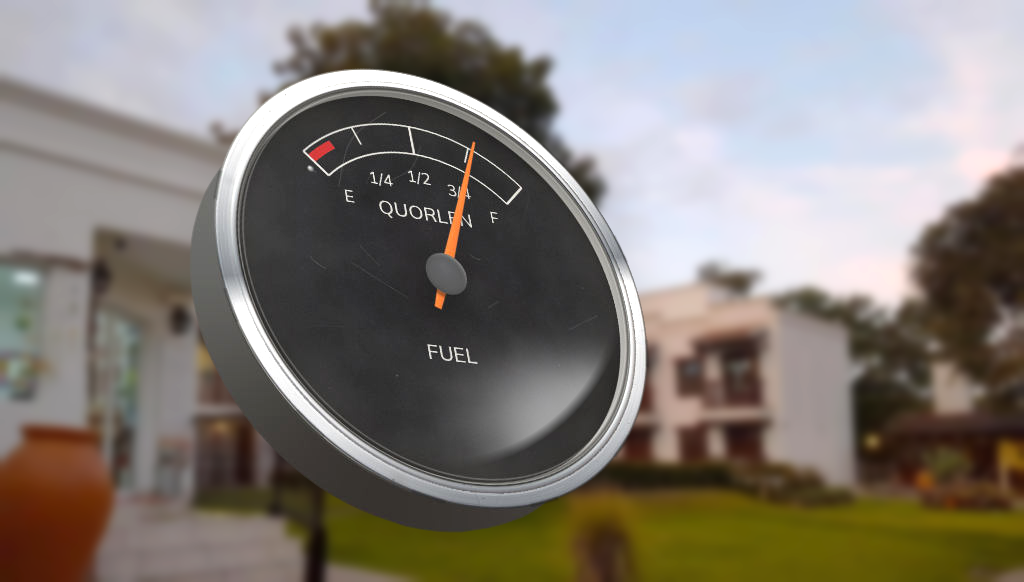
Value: 0.75
